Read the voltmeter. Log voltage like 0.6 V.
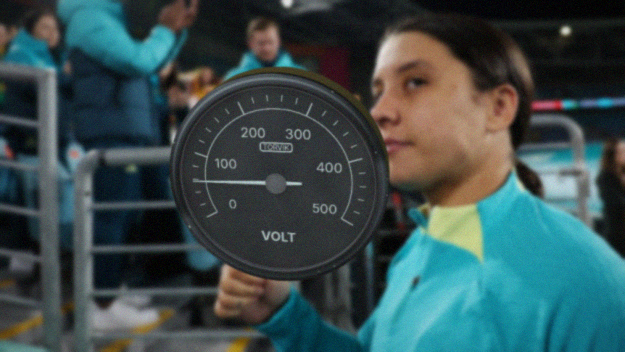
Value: 60 V
